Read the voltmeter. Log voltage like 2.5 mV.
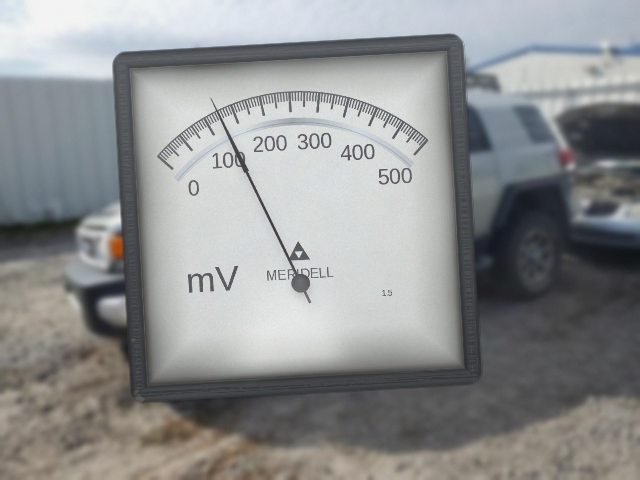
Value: 125 mV
